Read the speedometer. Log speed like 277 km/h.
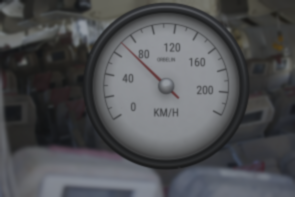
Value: 70 km/h
